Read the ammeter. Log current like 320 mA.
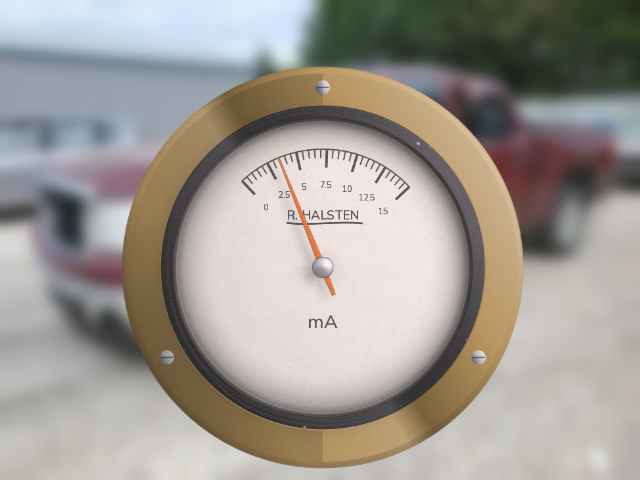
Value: 3.5 mA
